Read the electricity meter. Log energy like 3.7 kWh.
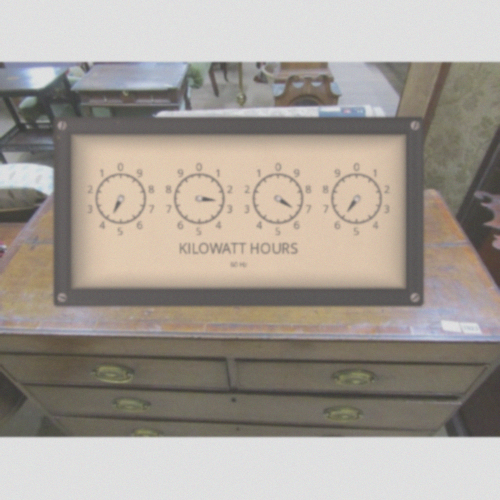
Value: 4266 kWh
